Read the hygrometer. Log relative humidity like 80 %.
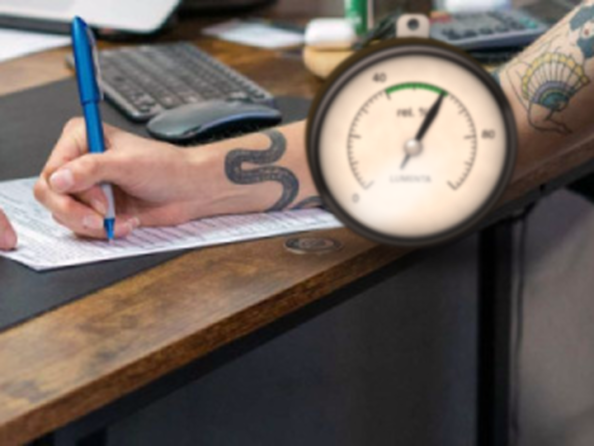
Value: 60 %
